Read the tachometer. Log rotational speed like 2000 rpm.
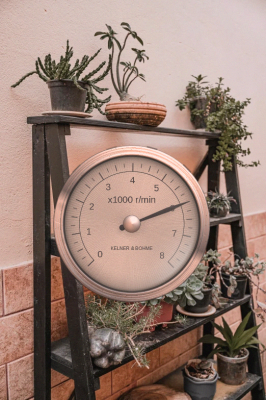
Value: 6000 rpm
